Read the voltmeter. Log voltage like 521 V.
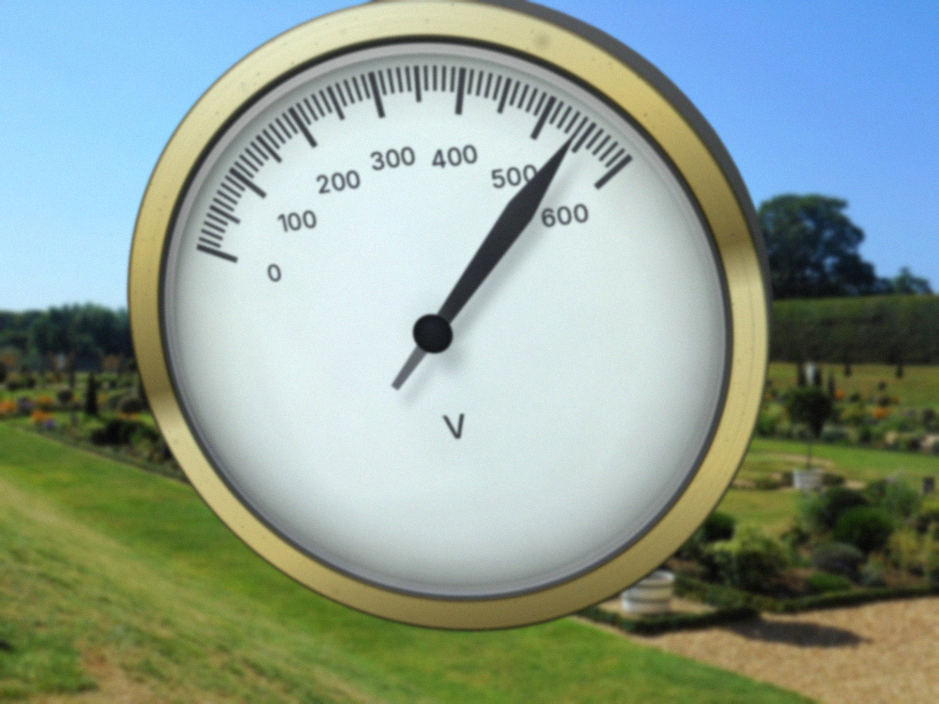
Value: 540 V
